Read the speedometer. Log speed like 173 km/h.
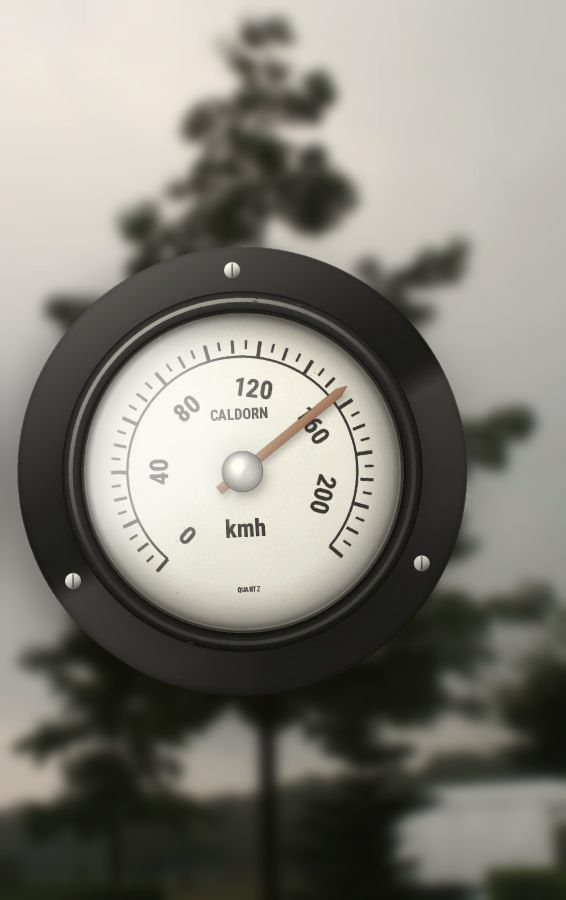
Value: 155 km/h
